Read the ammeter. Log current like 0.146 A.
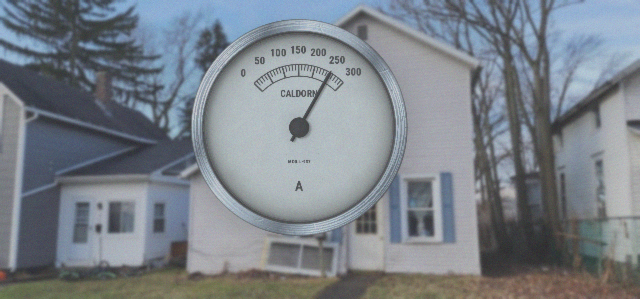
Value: 250 A
